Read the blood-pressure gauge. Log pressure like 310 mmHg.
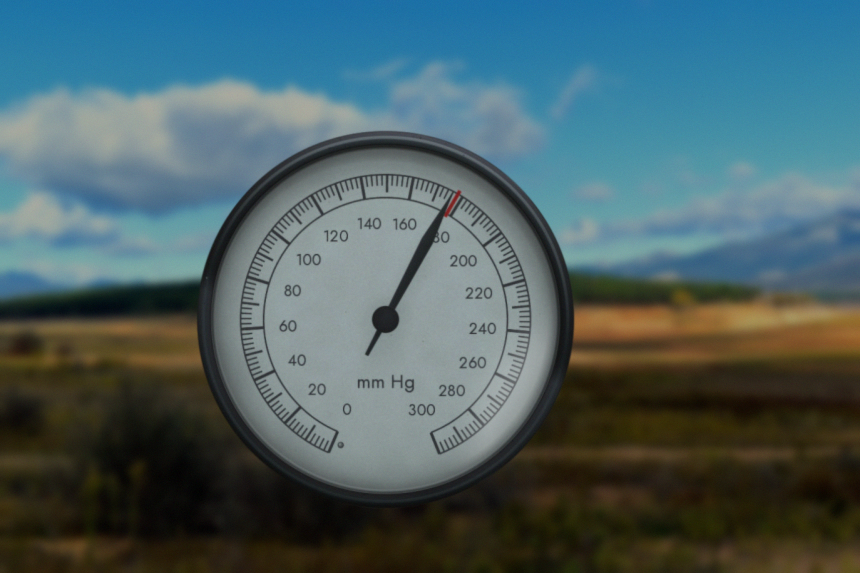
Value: 176 mmHg
